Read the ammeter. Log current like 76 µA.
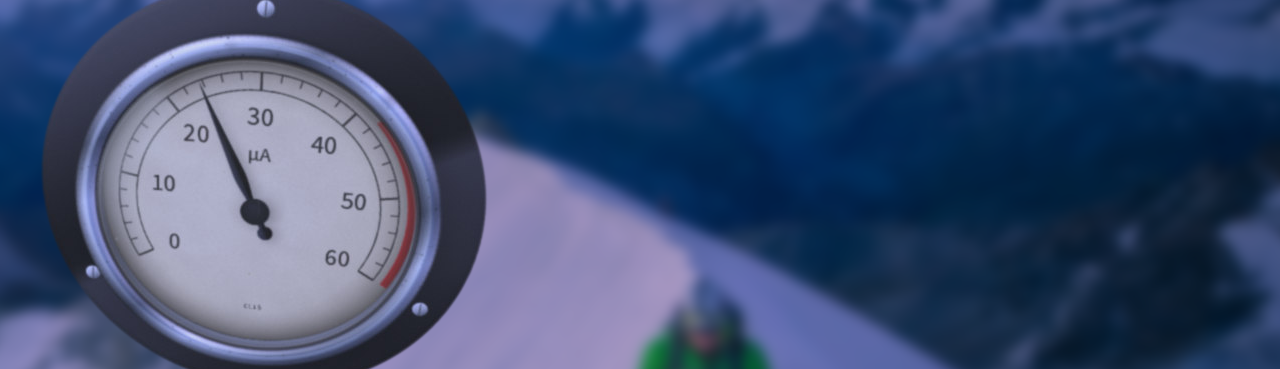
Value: 24 µA
